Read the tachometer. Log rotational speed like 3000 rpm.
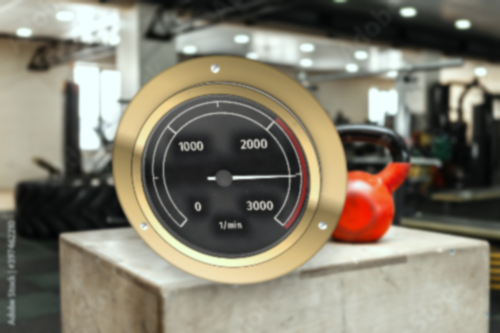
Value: 2500 rpm
